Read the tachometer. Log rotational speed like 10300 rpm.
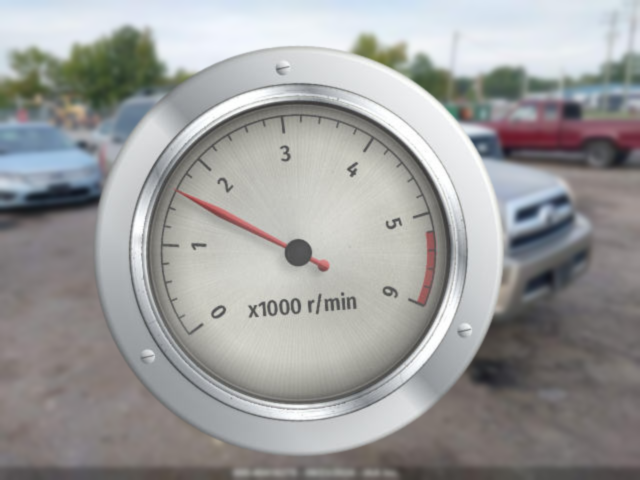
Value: 1600 rpm
